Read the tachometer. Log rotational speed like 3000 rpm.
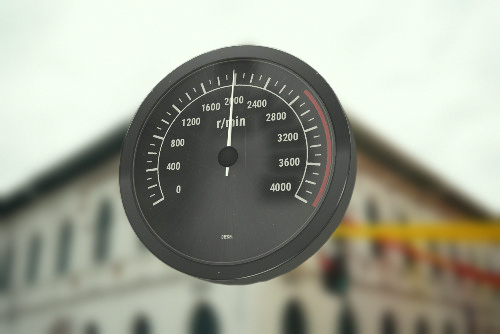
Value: 2000 rpm
